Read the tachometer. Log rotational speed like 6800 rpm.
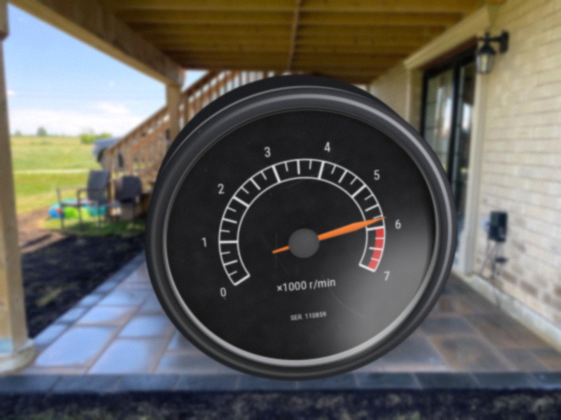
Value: 5750 rpm
